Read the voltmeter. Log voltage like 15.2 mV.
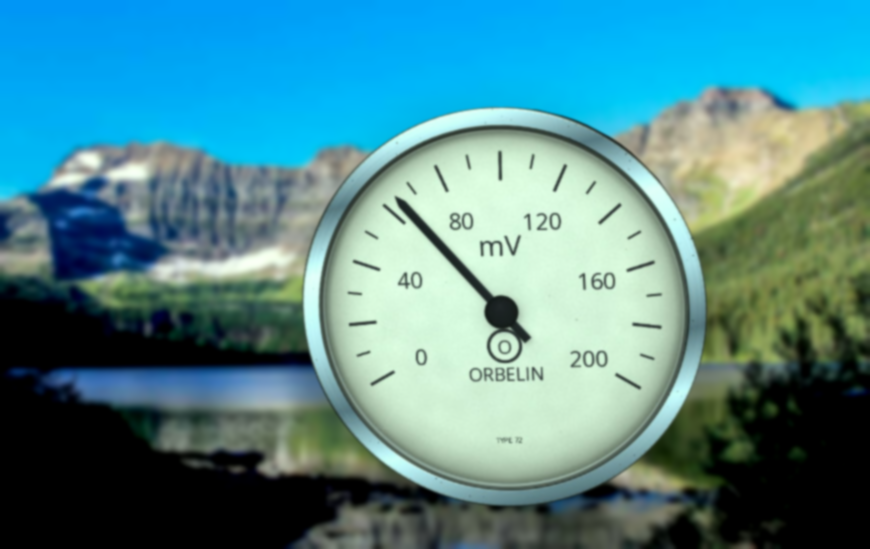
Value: 65 mV
